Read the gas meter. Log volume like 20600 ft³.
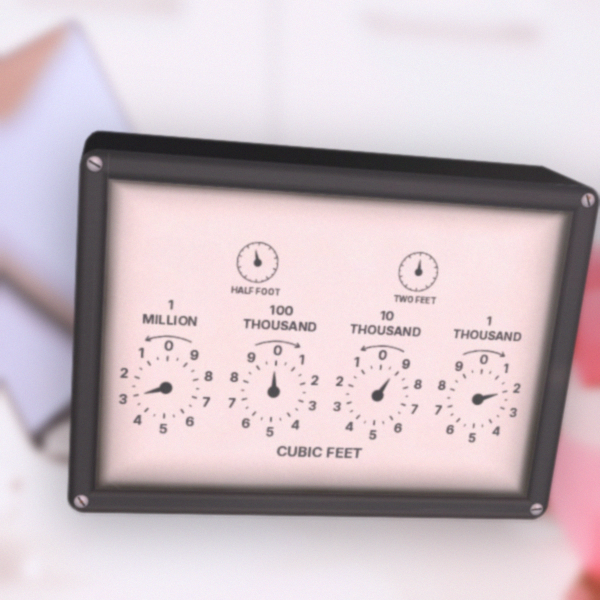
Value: 299200 ft³
